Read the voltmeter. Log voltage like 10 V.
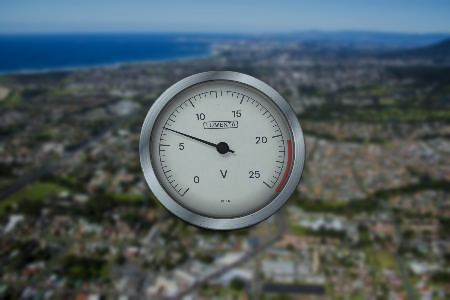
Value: 6.5 V
